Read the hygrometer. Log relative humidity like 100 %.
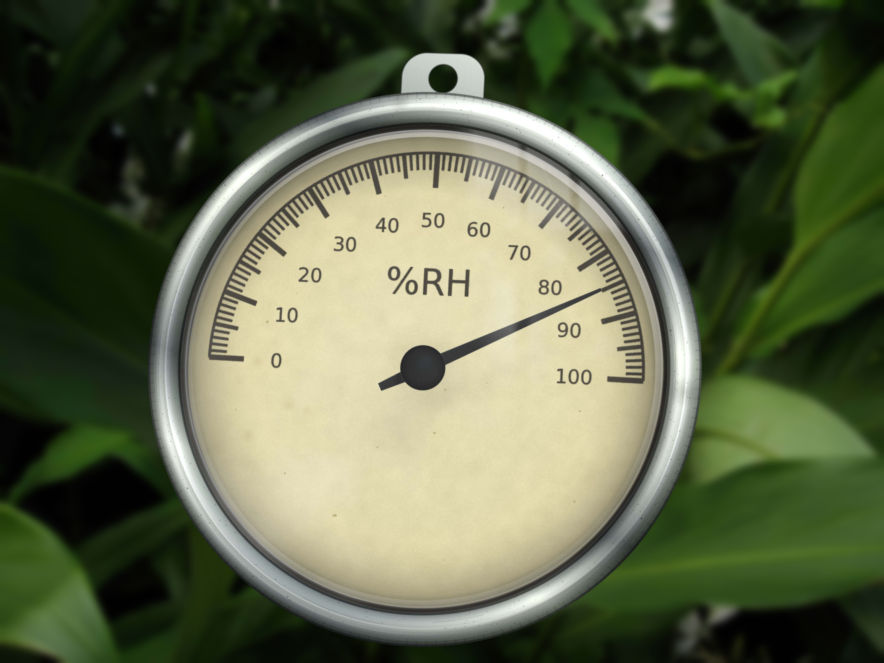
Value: 85 %
